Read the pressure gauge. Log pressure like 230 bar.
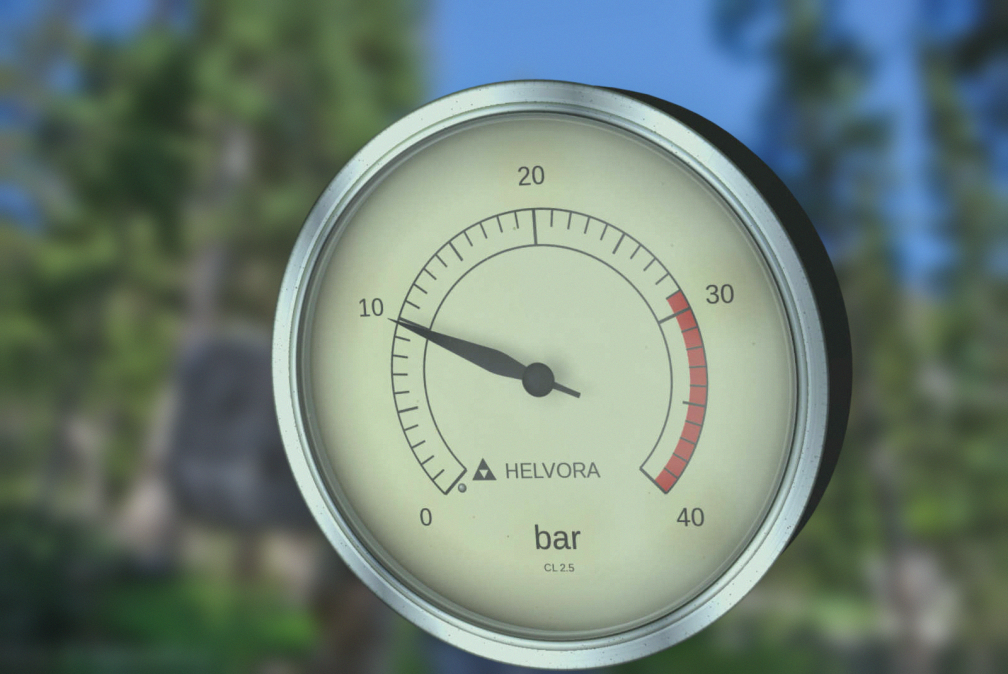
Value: 10 bar
